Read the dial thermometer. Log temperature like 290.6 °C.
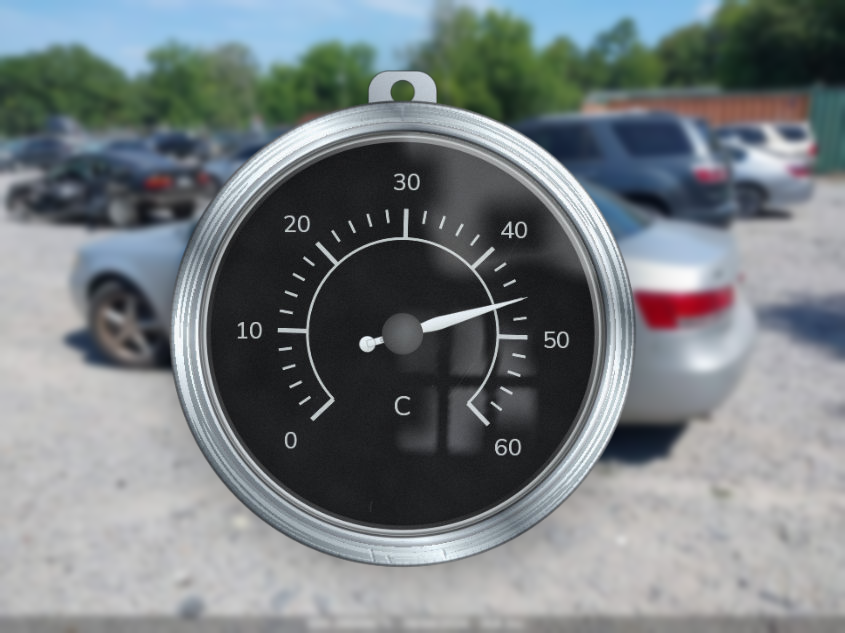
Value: 46 °C
